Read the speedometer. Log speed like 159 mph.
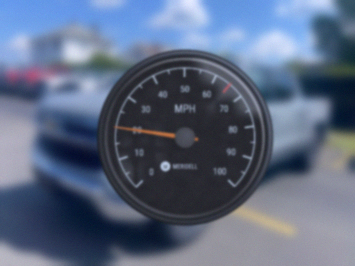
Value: 20 mph
